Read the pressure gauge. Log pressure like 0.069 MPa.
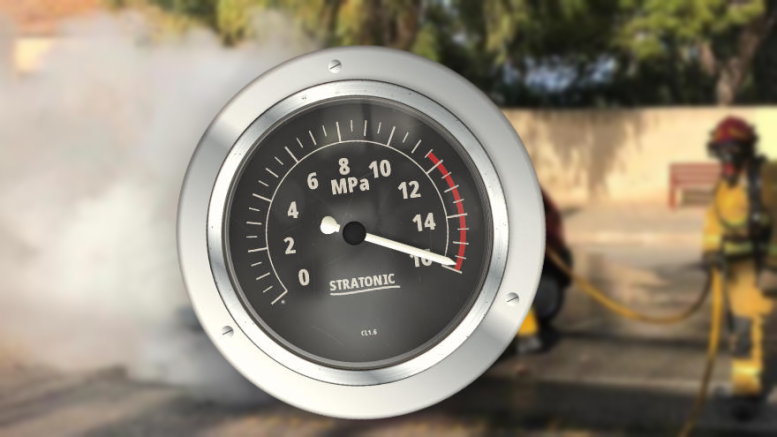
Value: 15.75 MPa
